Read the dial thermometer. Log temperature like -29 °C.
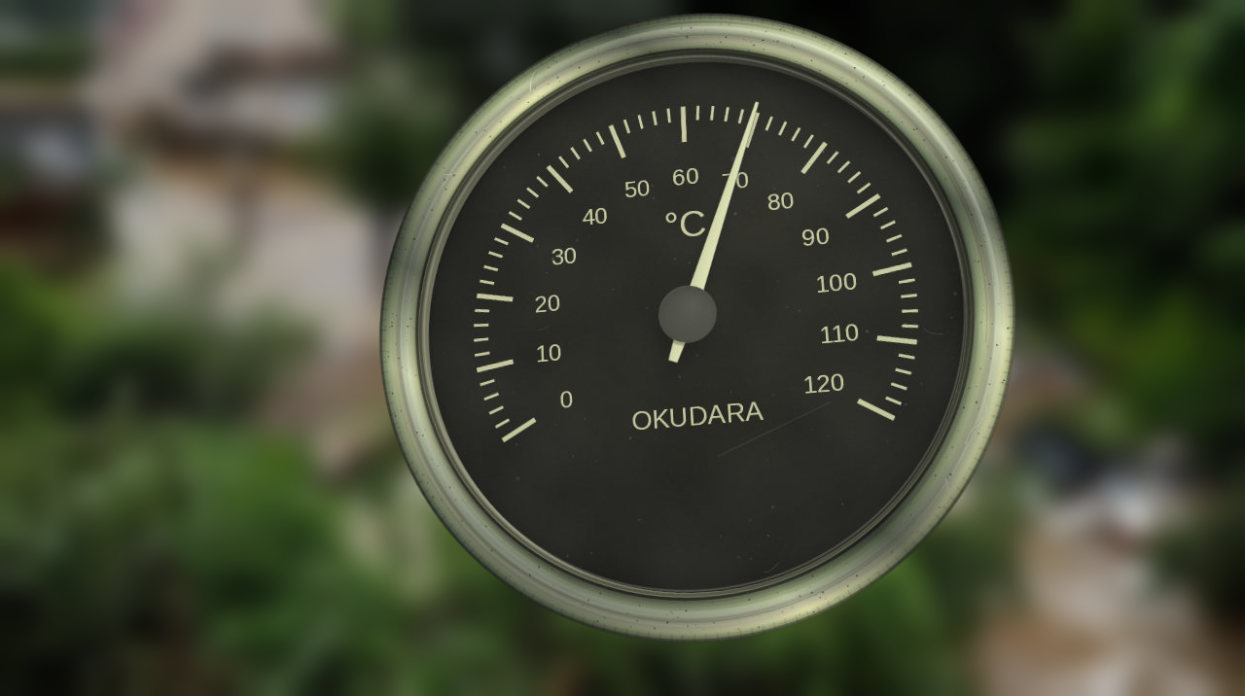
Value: 70 °C
